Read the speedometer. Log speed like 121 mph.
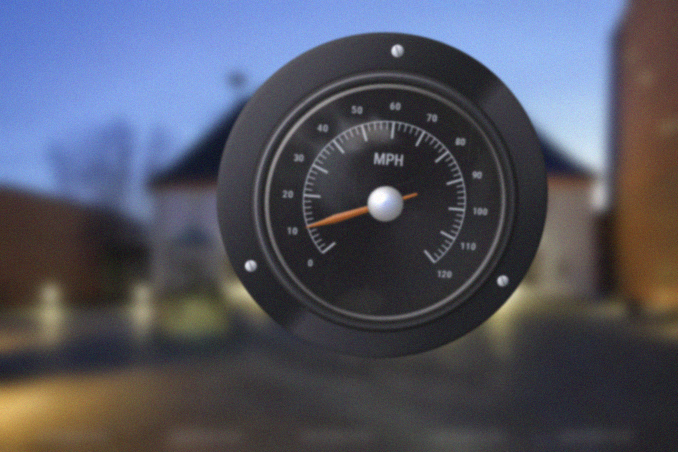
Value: 10 mph
